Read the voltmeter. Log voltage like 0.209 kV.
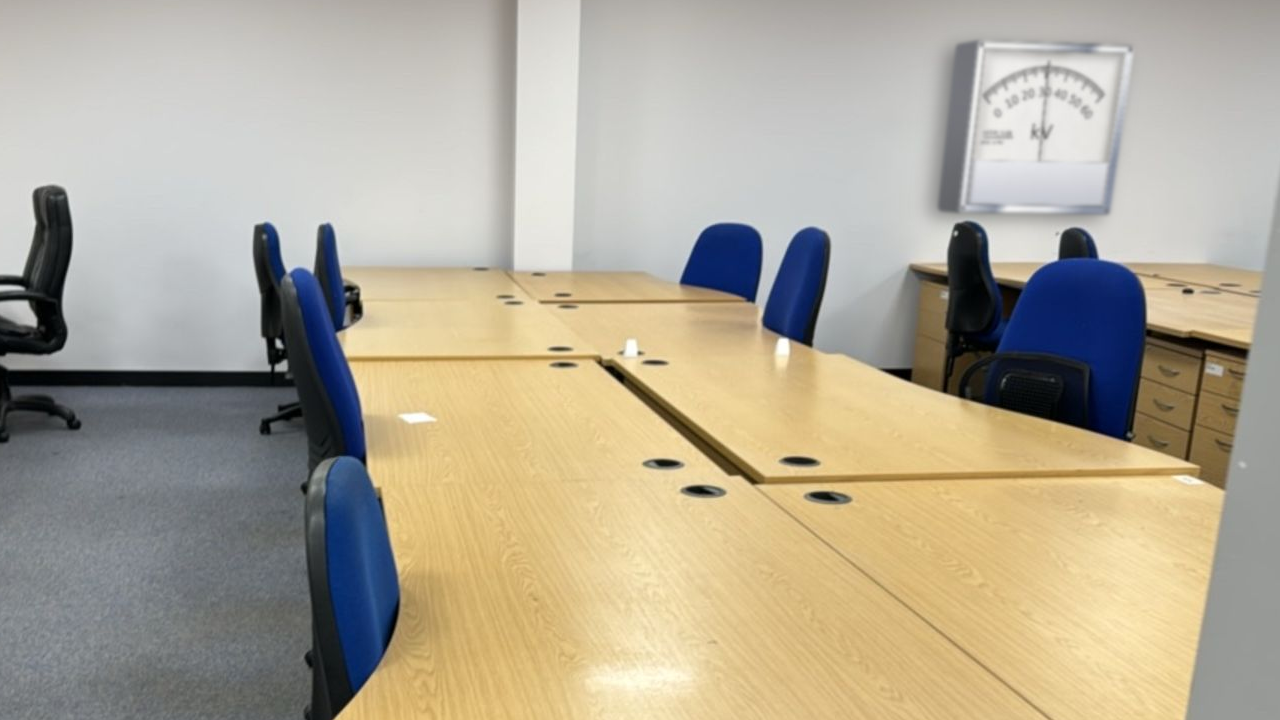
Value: 30 kV
